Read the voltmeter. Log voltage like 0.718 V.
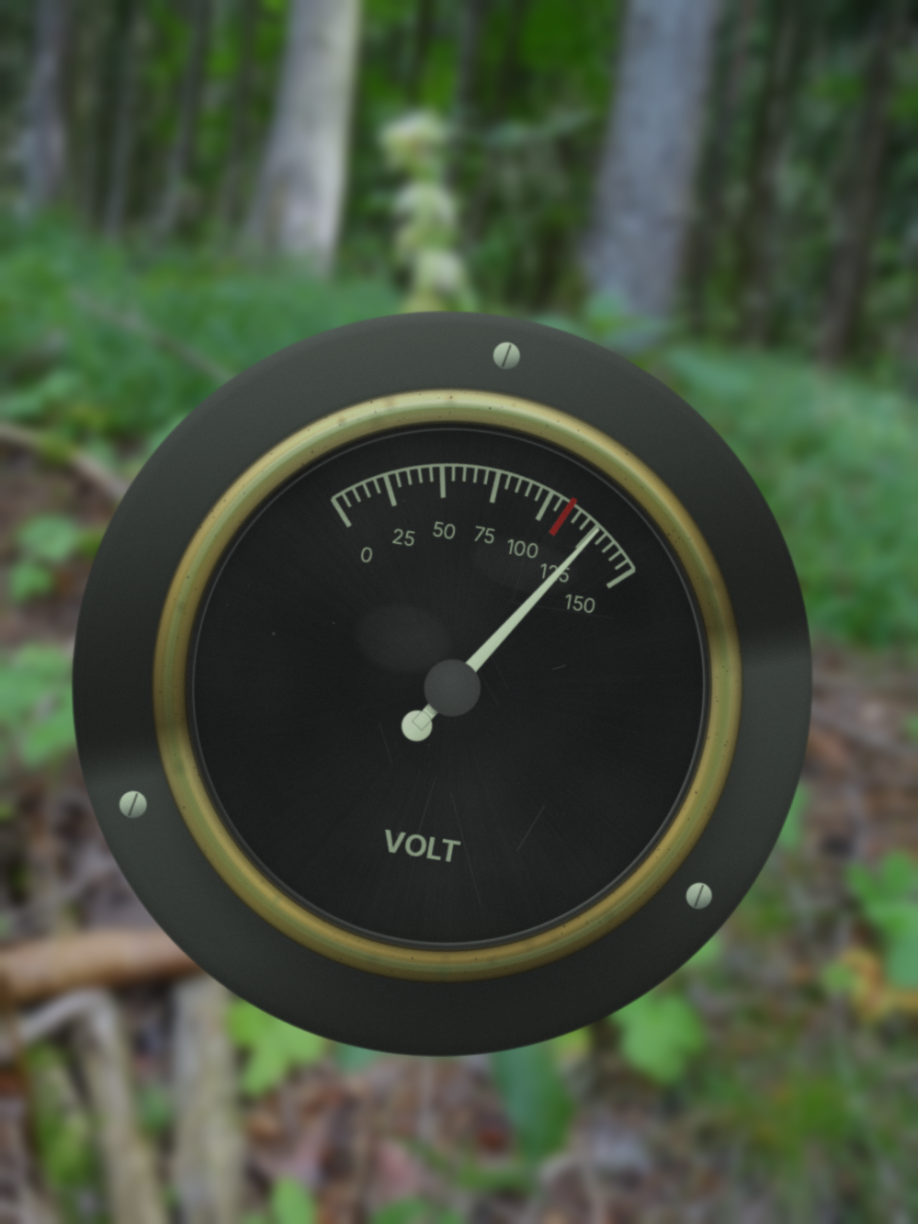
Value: 125 V
